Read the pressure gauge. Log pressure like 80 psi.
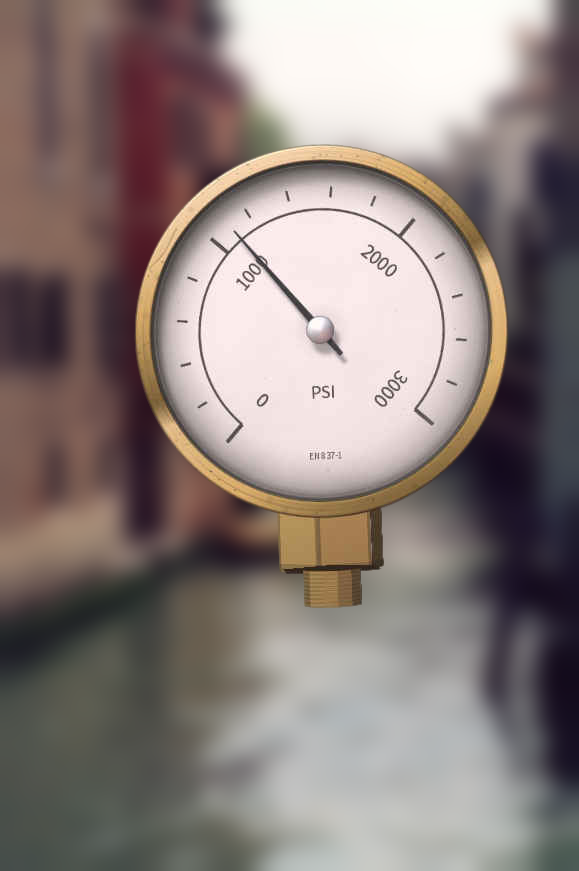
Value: 1100 psi
